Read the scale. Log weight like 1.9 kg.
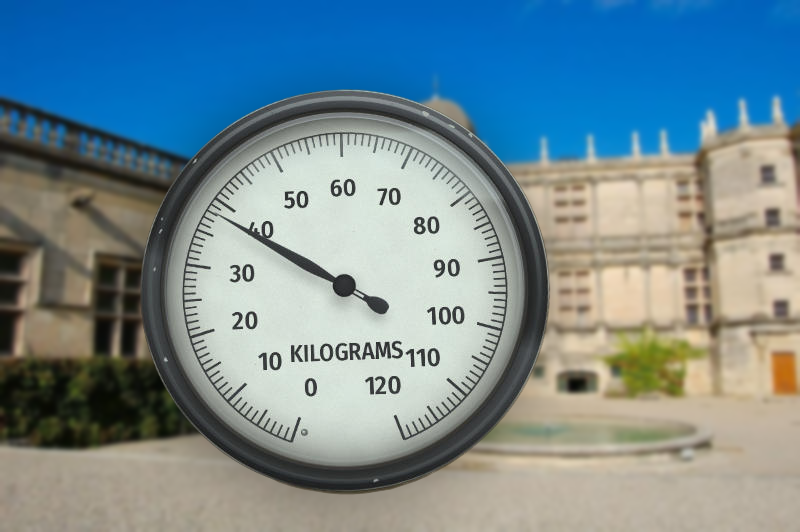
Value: 38 kg
